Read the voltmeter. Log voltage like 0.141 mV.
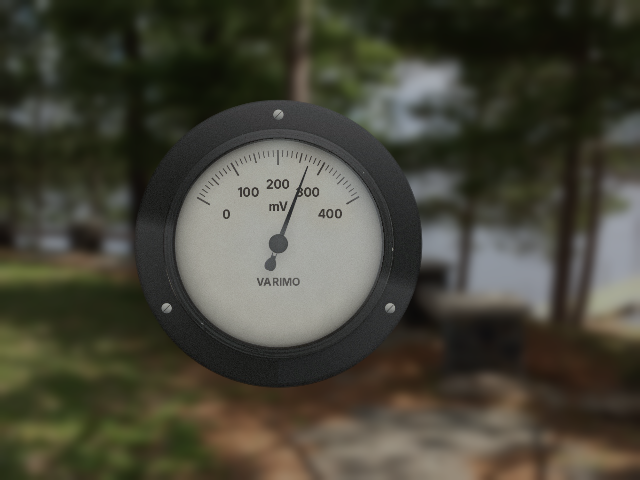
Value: 270 mV
